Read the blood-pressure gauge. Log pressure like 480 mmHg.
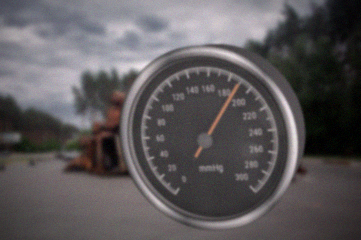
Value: 190 mmHg
